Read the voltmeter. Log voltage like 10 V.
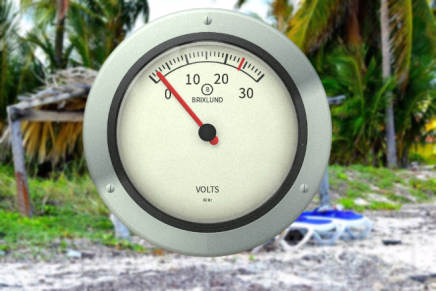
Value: 2 V
